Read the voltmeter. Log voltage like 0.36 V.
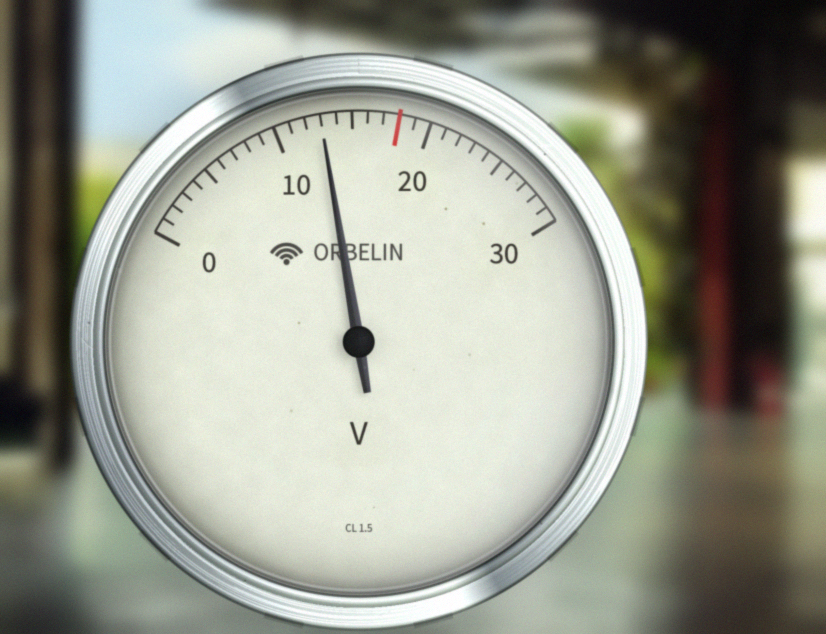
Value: 13 V
